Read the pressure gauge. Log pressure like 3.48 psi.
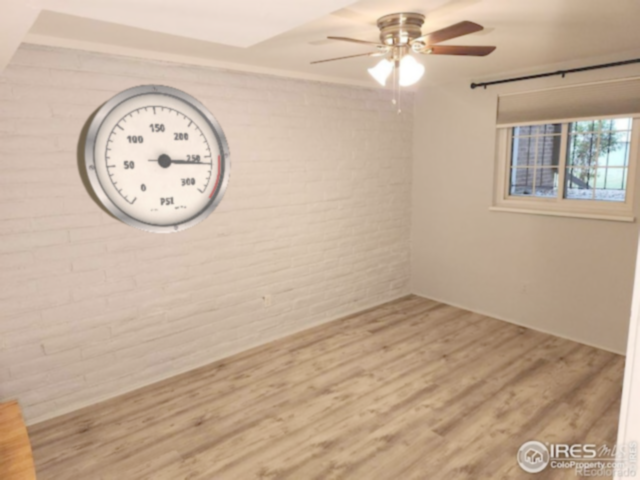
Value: 260 psi
